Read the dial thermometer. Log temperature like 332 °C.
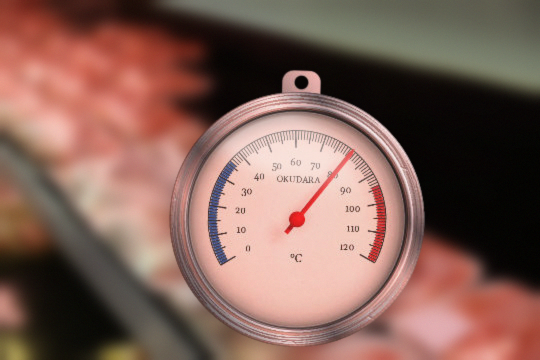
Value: 80 °C
